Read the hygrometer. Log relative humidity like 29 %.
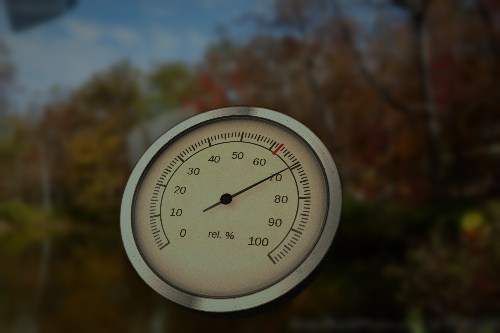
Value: 70 %
